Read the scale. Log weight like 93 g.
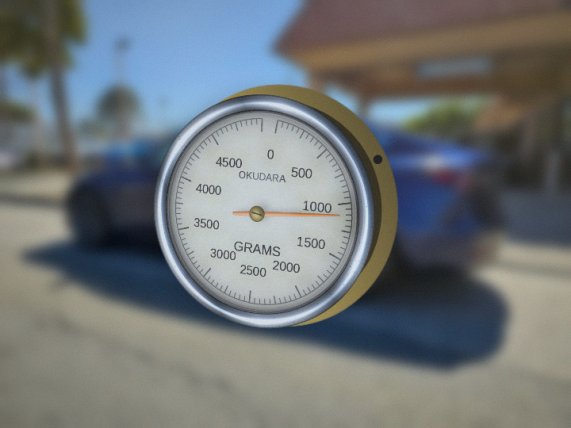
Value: 1100 g
